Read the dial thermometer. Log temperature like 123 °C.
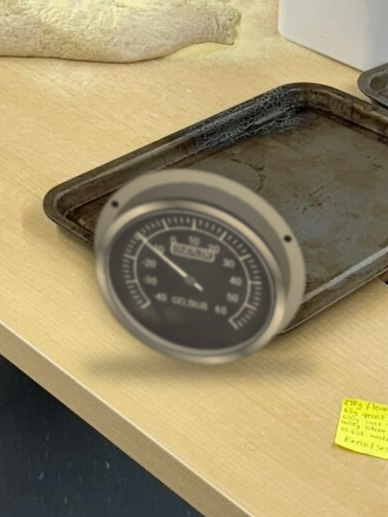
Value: -10 °C
